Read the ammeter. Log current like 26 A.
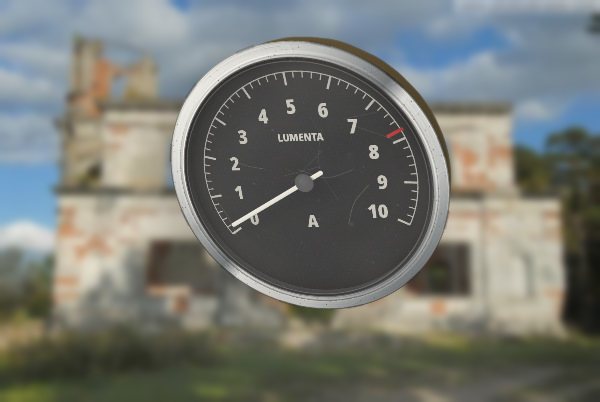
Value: 0.2 A
